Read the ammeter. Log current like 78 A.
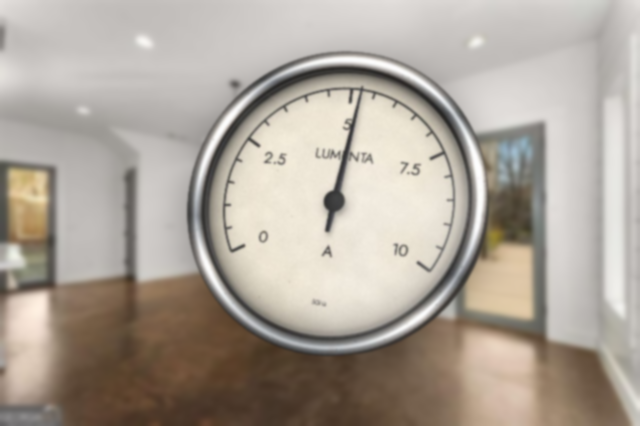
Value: 5.25 A
